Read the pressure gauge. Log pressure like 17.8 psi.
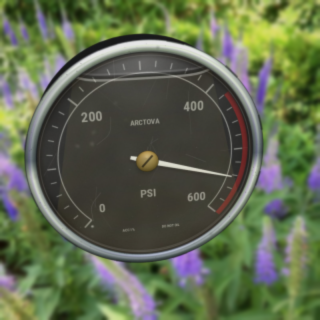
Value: 540 psi
